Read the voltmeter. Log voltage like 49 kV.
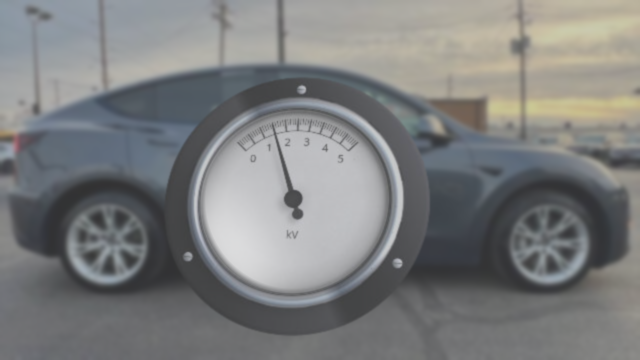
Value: 1.5 kV
